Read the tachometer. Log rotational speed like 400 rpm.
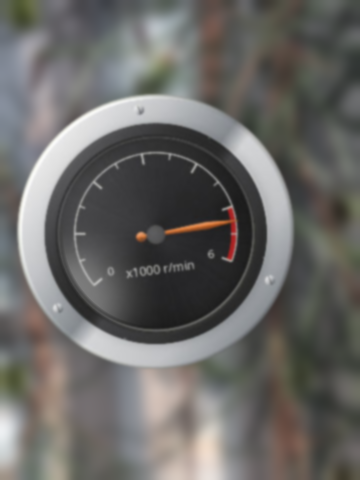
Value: 5250 rpm
